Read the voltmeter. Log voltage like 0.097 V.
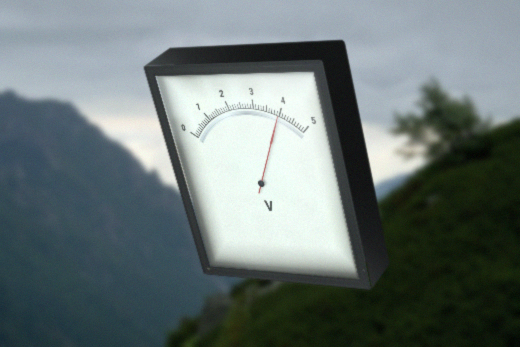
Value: 4 V
